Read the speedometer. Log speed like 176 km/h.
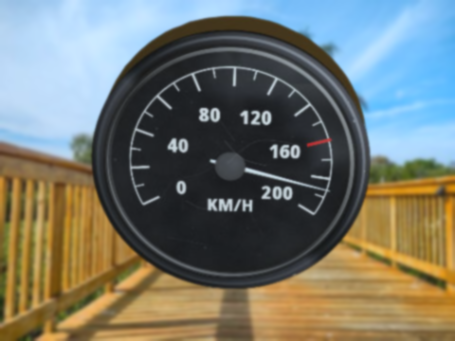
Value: 185 km/h
